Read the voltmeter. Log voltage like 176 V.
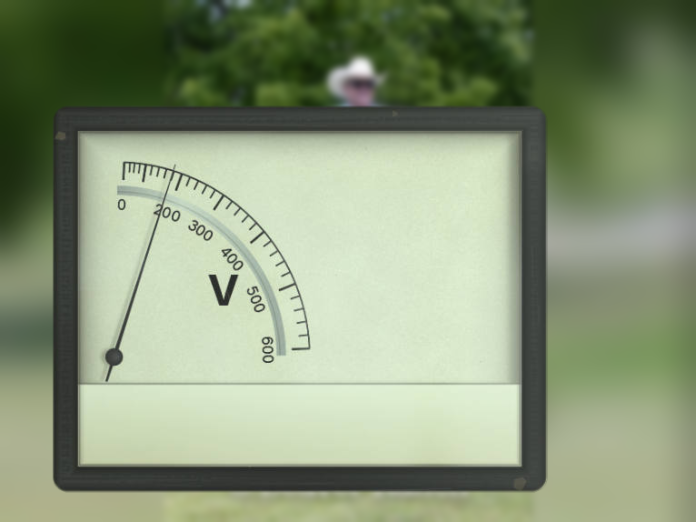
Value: 180 V
